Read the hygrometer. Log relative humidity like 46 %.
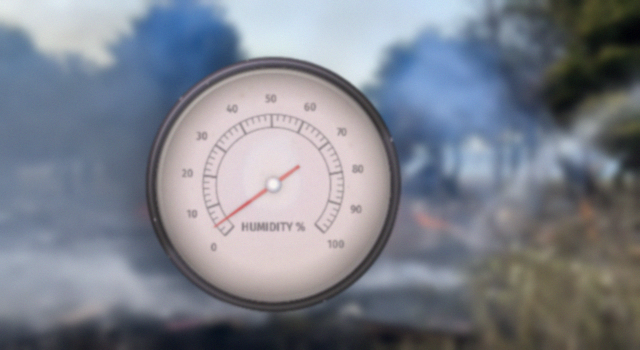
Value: 4 %
